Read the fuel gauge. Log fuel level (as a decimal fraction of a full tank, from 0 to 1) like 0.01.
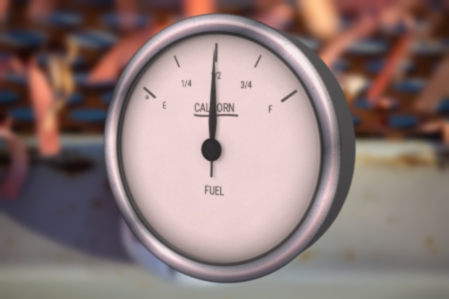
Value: 0.5
